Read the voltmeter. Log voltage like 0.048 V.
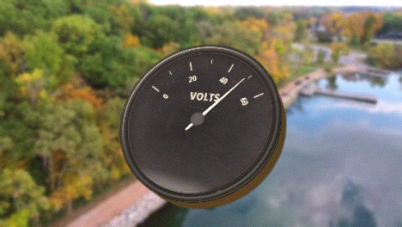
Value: 50 V
